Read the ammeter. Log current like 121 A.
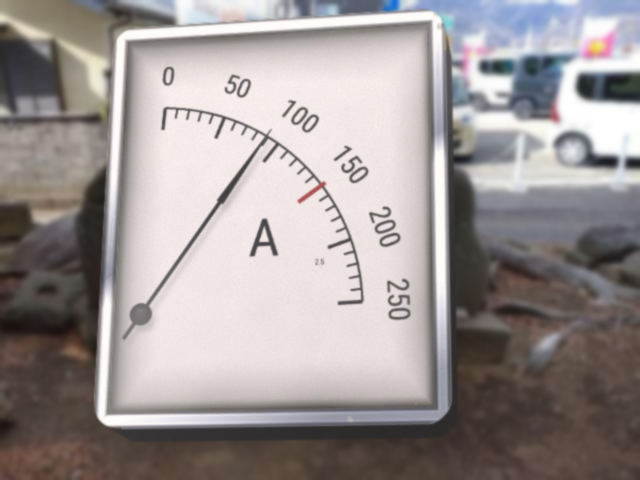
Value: 90 A
